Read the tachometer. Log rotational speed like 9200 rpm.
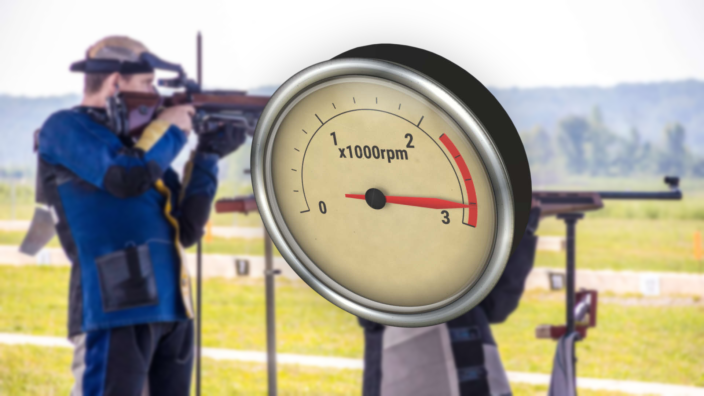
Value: 2800 rpm
